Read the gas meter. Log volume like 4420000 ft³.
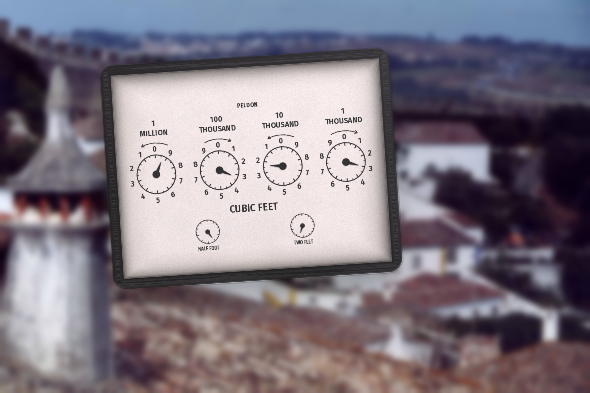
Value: 932300 ft³
